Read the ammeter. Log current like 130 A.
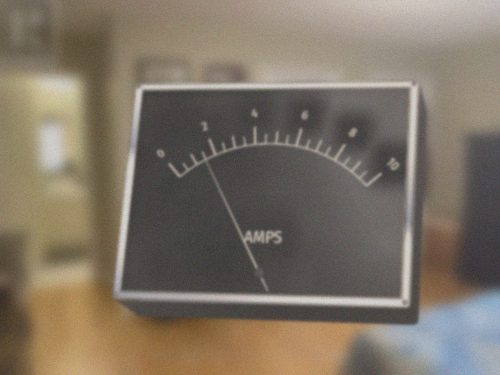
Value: 1.5 A
